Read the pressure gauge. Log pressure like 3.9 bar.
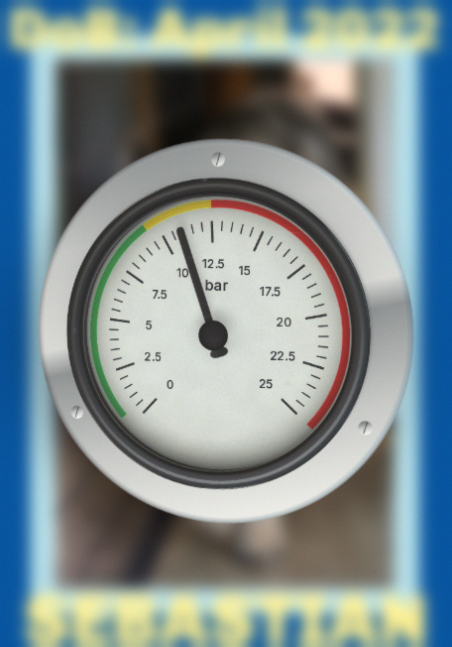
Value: 11 bar
